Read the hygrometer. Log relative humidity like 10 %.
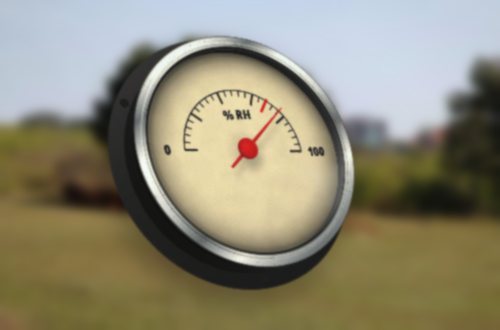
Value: 76 %
